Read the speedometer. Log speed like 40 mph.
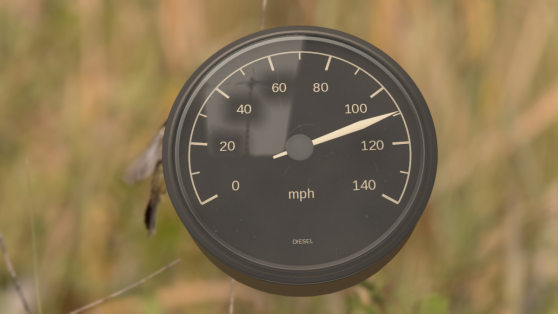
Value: 110 mph
